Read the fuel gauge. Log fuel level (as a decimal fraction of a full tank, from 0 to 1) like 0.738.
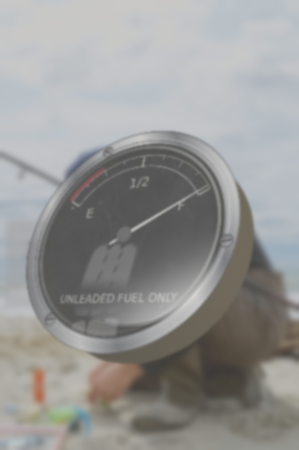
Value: 1
